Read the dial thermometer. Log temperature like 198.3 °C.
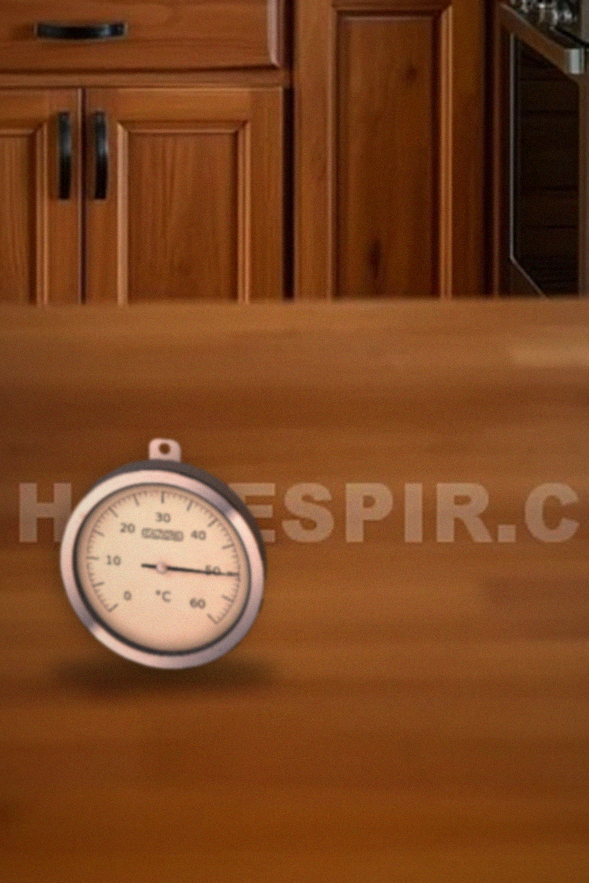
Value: 50 °C
